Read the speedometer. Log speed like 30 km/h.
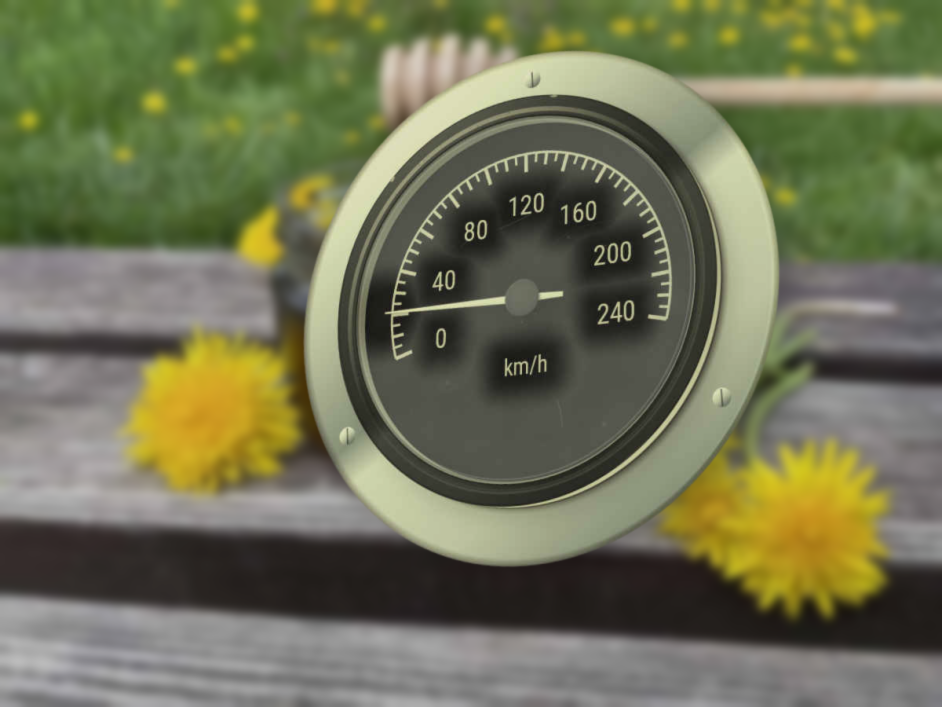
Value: 20 km/h
